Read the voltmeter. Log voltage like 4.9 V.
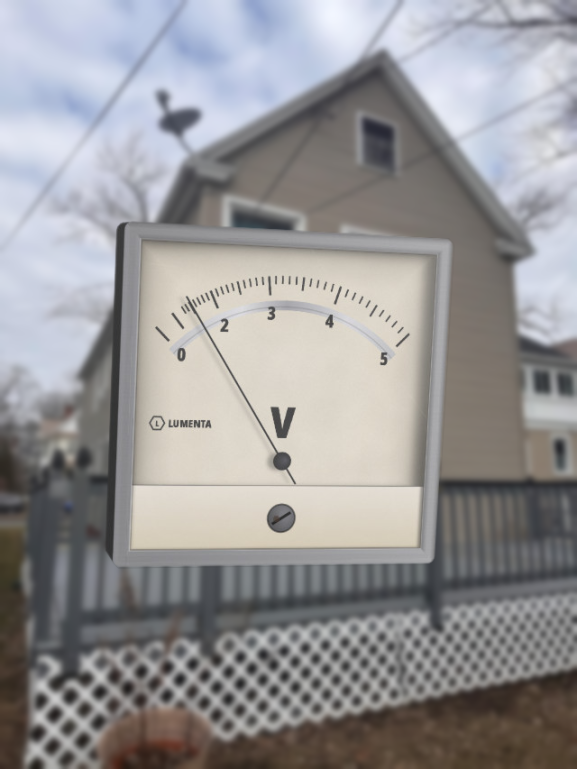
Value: 1.5 V
